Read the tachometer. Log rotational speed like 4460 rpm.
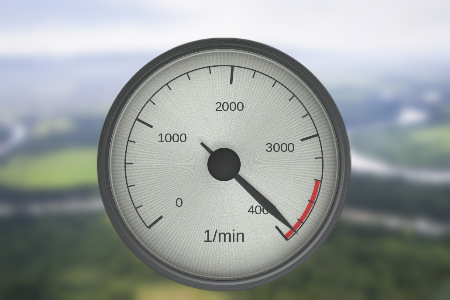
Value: 3900 rpm
